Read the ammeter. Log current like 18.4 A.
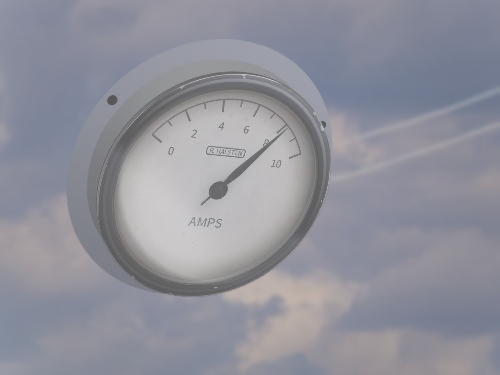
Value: 8 A
